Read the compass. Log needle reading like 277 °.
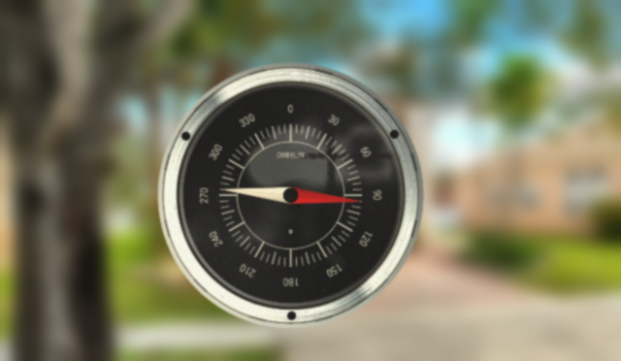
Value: 95 °
